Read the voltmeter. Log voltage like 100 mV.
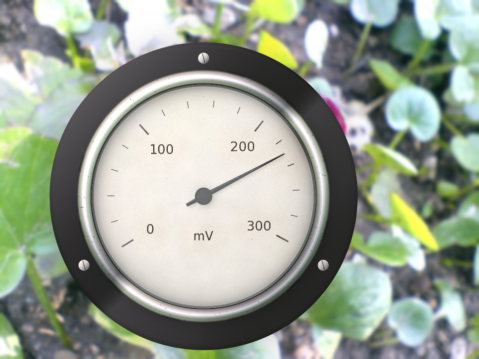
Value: 230 mV
